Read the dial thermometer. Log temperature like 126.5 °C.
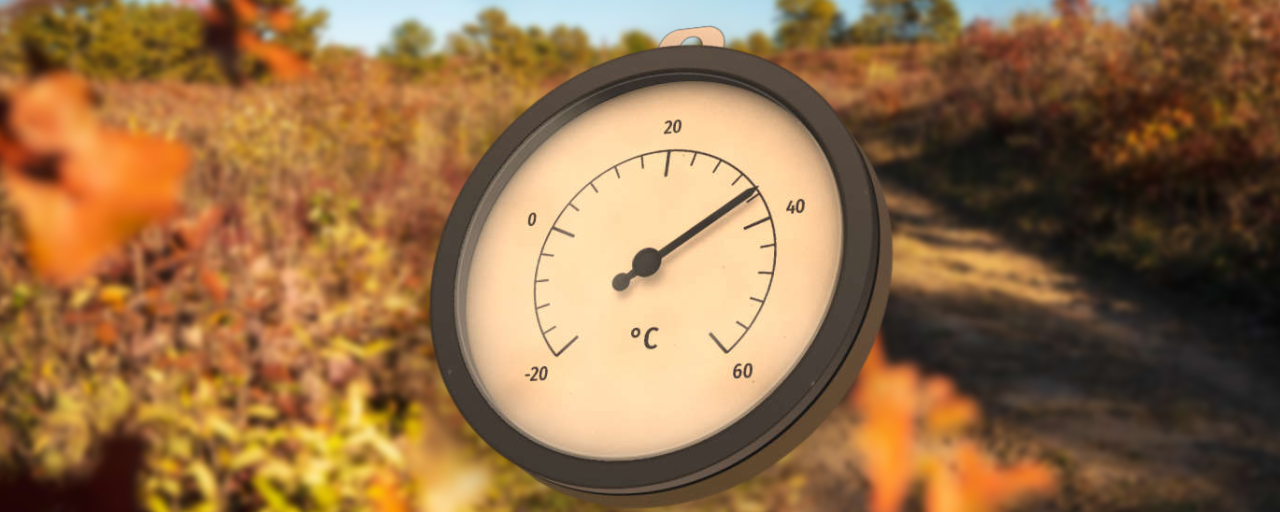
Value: 36 °C
